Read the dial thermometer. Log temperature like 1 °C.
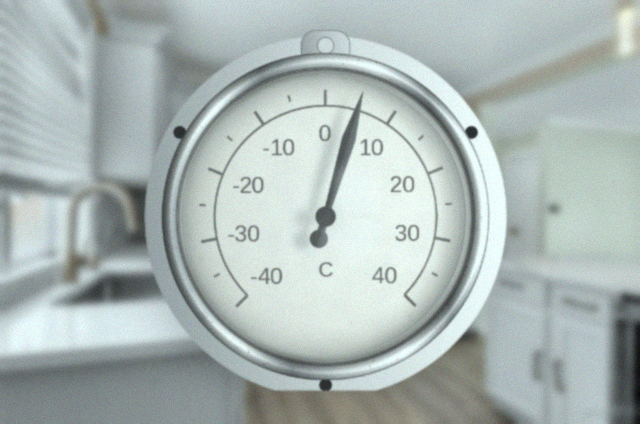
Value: 5 °C
